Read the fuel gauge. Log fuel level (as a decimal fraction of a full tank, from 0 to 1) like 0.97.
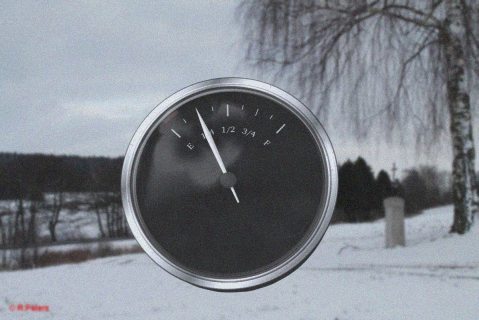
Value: 0.25
